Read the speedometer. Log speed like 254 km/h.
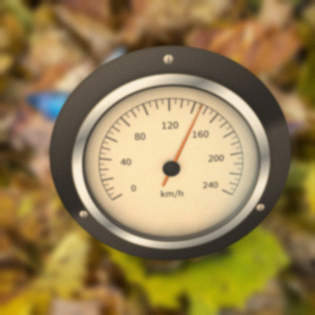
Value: 145 km/h
